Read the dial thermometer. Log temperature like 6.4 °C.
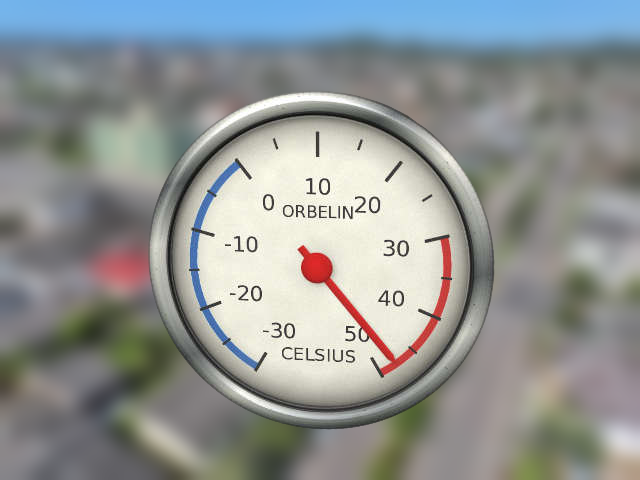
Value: 47.5 °C
